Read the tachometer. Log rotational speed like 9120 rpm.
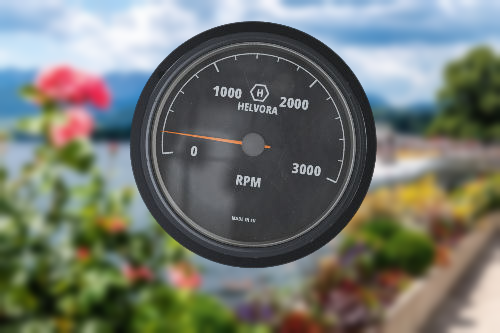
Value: 200 rpm
